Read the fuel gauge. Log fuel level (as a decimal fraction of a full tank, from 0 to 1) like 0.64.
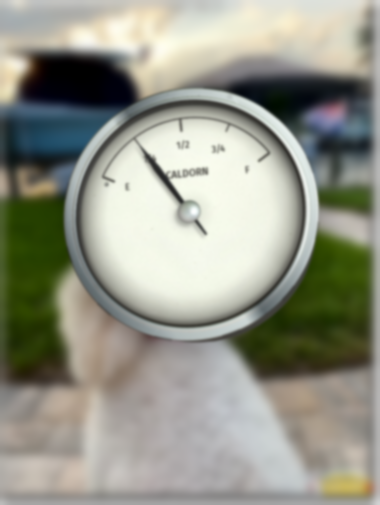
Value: 0.25
